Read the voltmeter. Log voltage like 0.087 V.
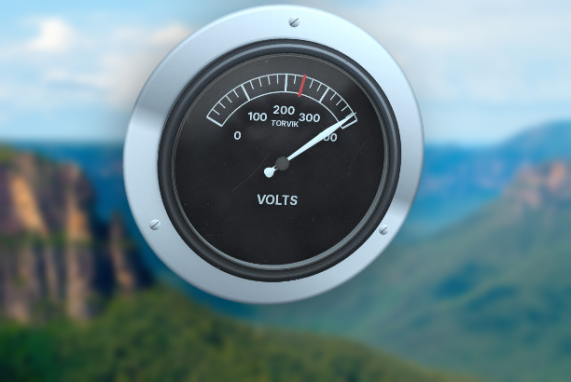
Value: 380 V
